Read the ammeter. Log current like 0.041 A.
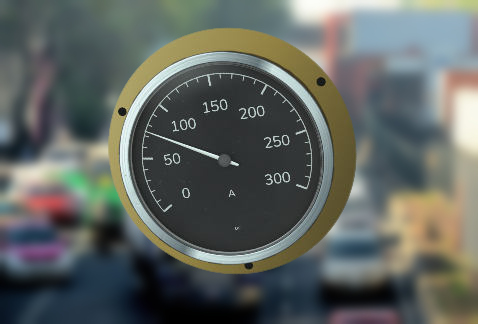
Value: 75 A
